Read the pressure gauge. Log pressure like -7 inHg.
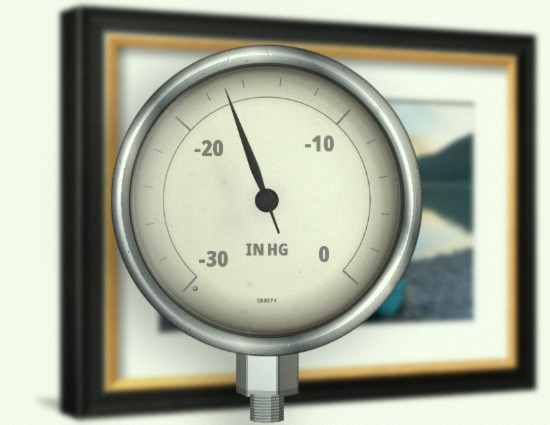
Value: -17 inHg
